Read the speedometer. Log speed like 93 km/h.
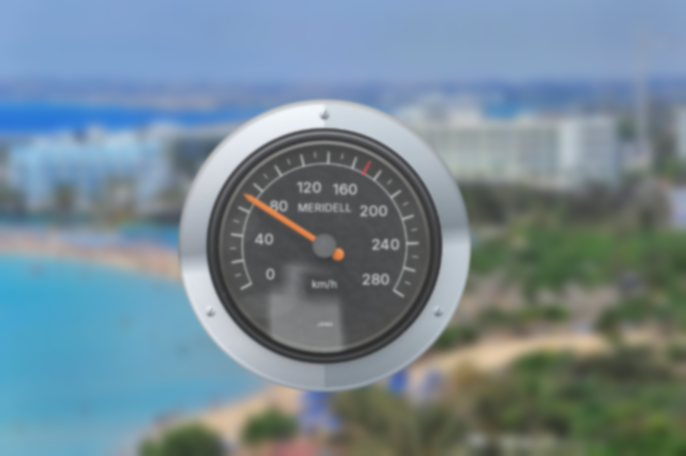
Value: 70 km/h
